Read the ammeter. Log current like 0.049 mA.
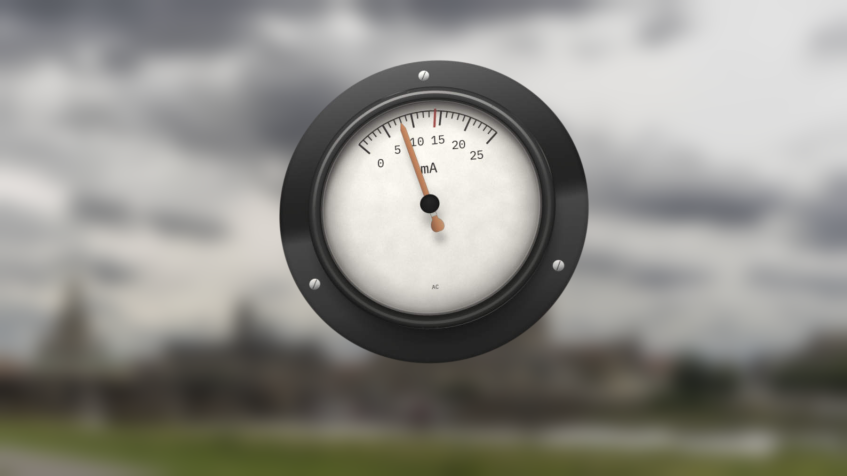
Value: 8 mA
